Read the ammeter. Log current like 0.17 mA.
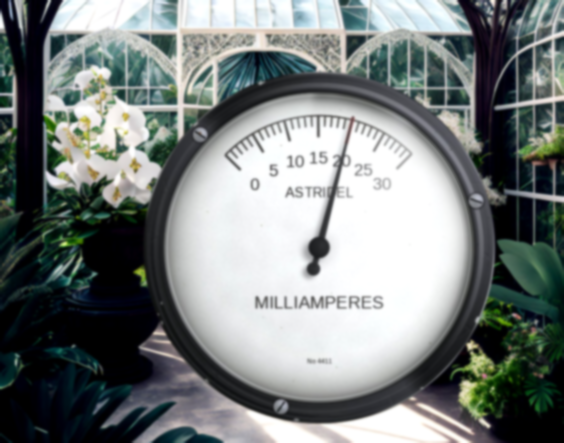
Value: 20 mA
